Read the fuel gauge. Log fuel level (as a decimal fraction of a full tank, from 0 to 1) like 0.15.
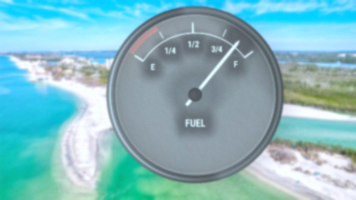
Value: 0.875
